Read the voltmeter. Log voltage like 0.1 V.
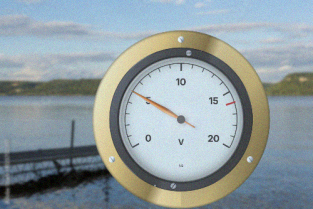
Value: 5 V
